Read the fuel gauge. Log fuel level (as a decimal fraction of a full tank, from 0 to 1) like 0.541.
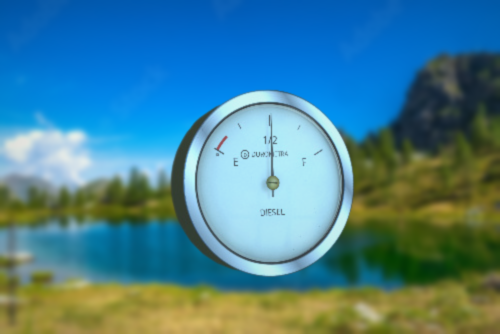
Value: 0.5
